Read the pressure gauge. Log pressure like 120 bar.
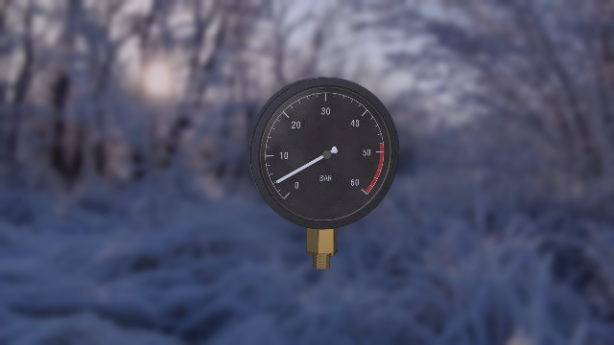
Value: 4 bar
